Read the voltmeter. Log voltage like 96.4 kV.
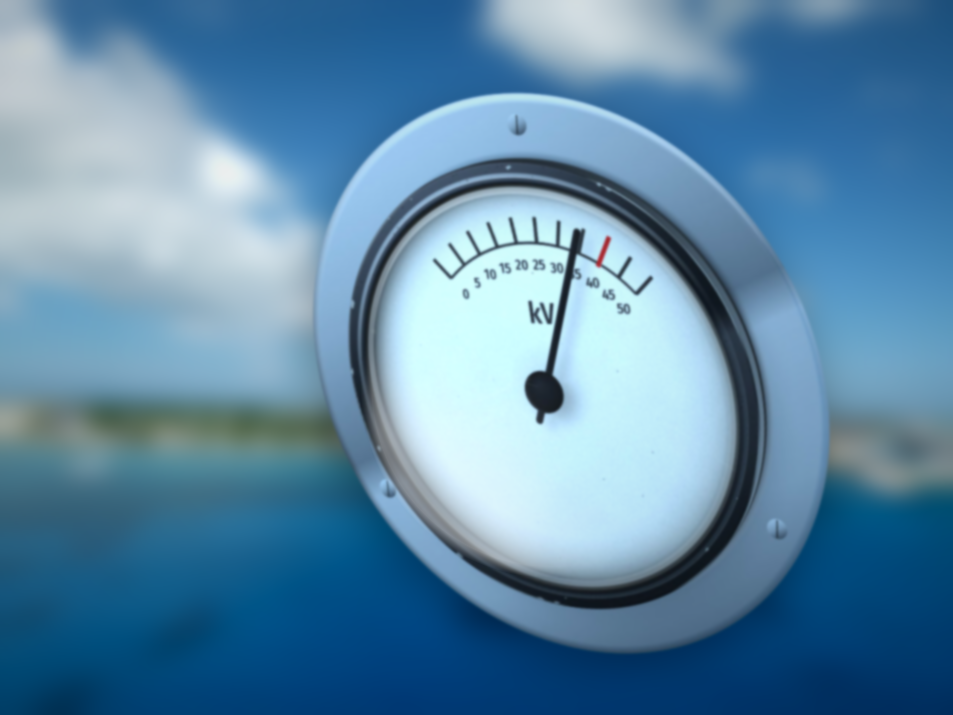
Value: 35 kV
